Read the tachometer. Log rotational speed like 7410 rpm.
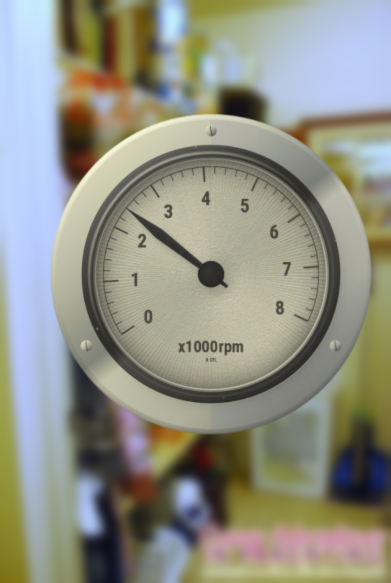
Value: 2400 rpm
